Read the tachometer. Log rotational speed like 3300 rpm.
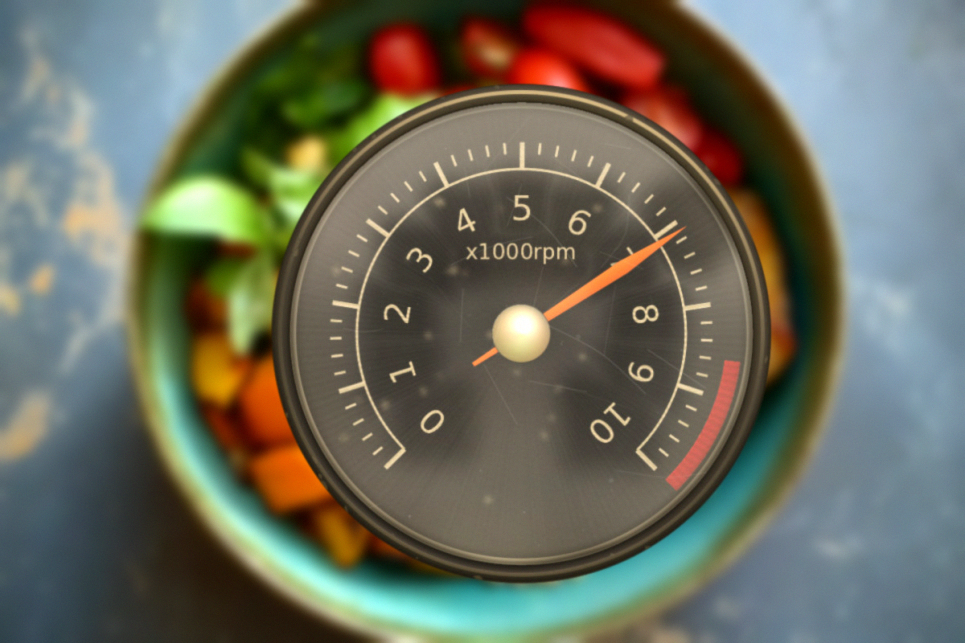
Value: 7100 rpm
